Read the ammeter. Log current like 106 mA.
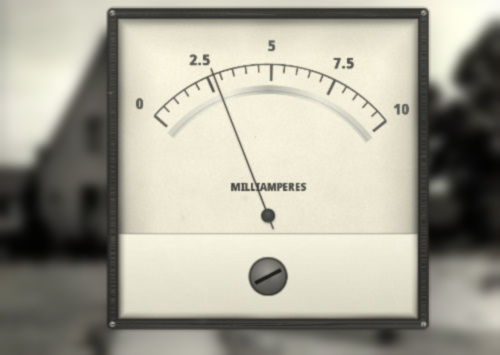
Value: 2.75 mA
